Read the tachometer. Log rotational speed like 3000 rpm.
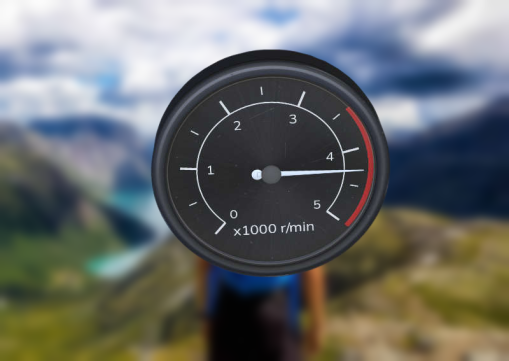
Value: 4250 rpm
